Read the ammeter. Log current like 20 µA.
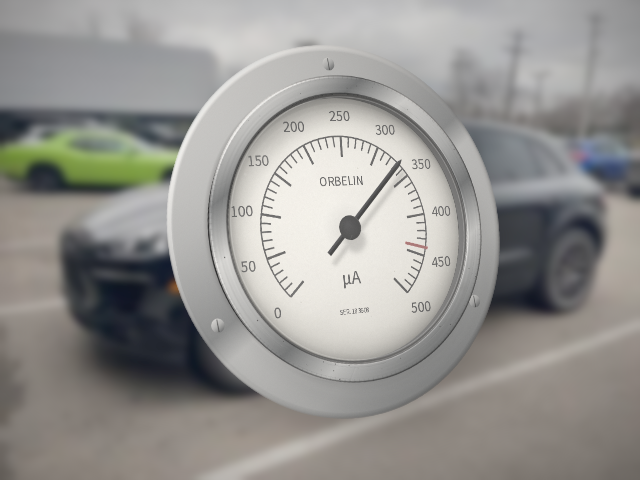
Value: 330 µA
